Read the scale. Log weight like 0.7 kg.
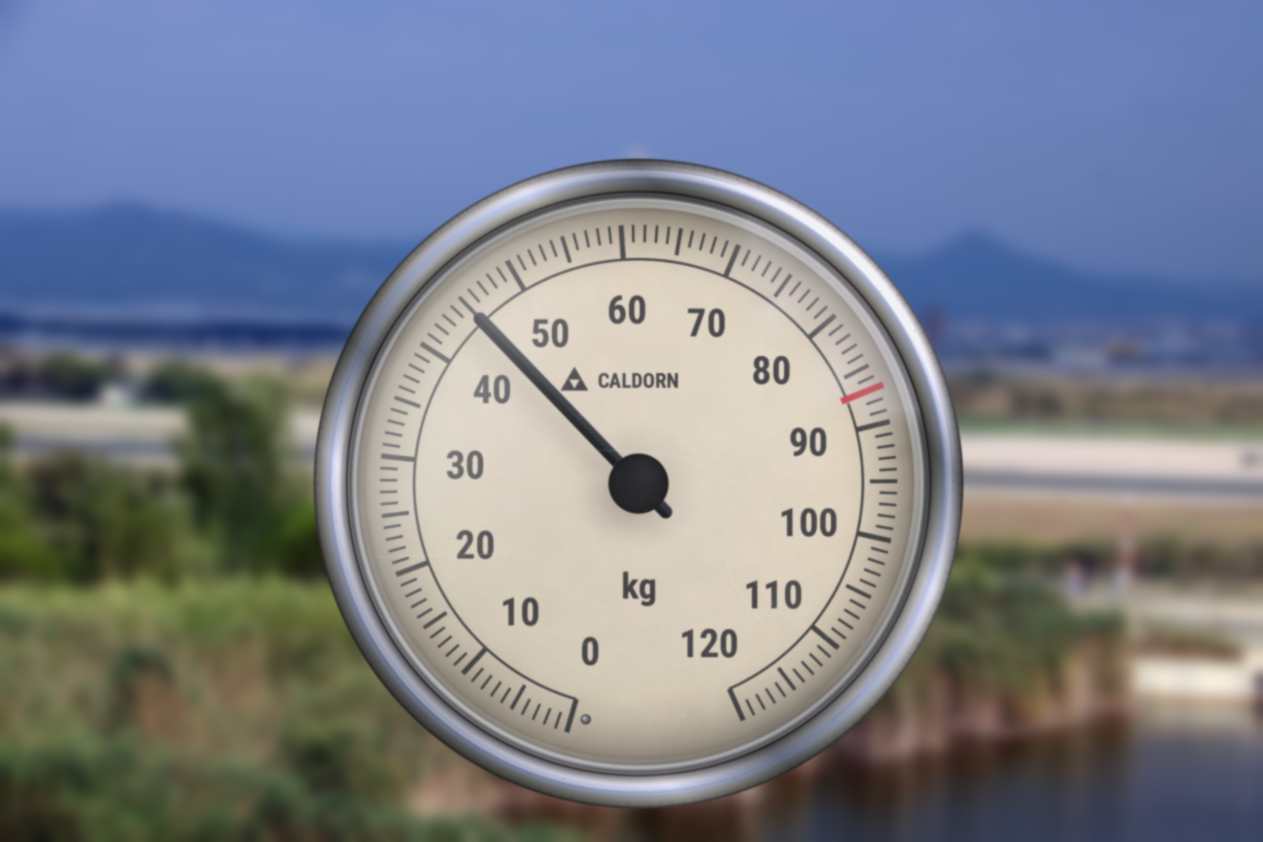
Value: 45 kg
